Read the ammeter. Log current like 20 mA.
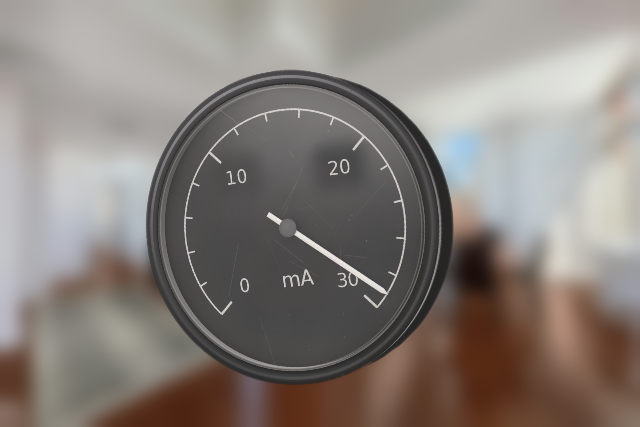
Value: 29 mA
